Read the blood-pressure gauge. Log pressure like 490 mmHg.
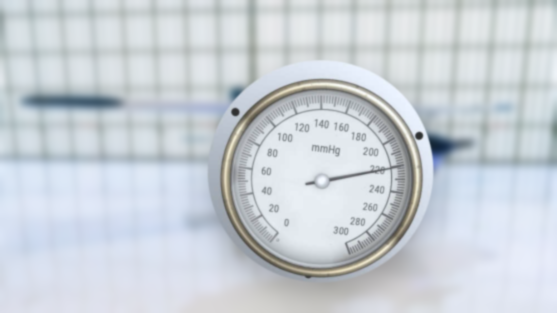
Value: 220 mmHg
